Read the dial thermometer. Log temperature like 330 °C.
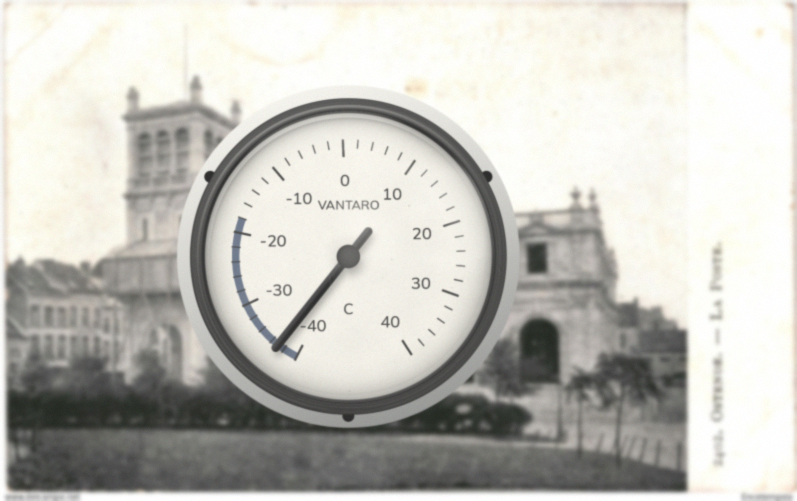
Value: -37 °C
